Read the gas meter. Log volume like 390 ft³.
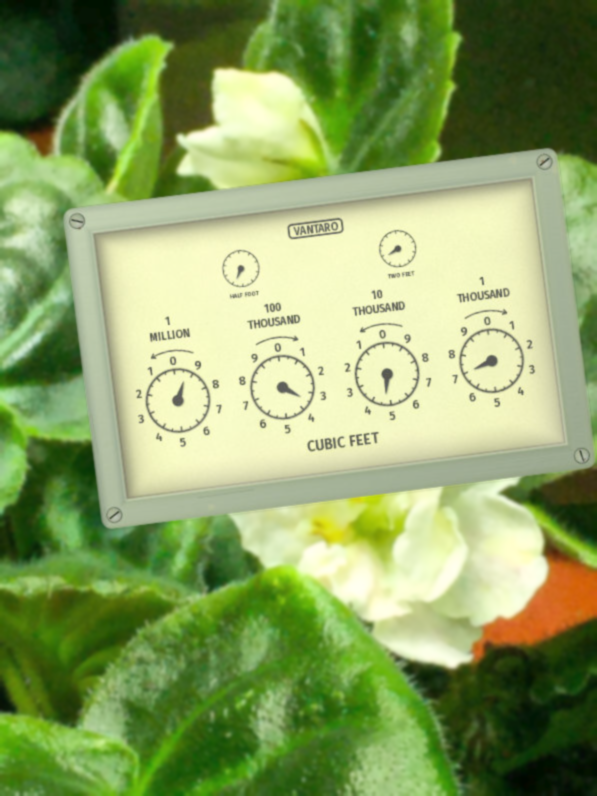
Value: 934700 ft³
